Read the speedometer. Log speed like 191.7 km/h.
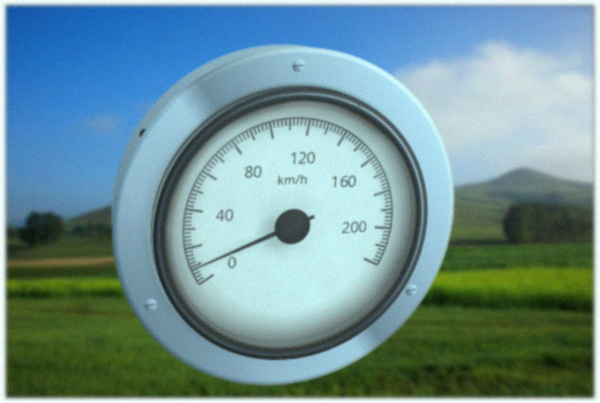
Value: 10 km/h
